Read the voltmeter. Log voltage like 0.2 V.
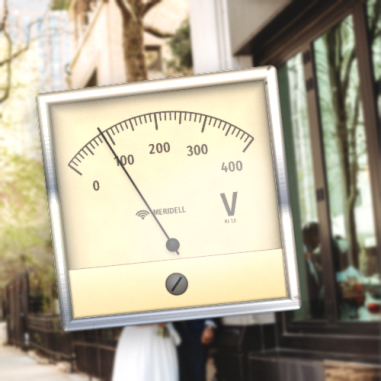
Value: 90 V
